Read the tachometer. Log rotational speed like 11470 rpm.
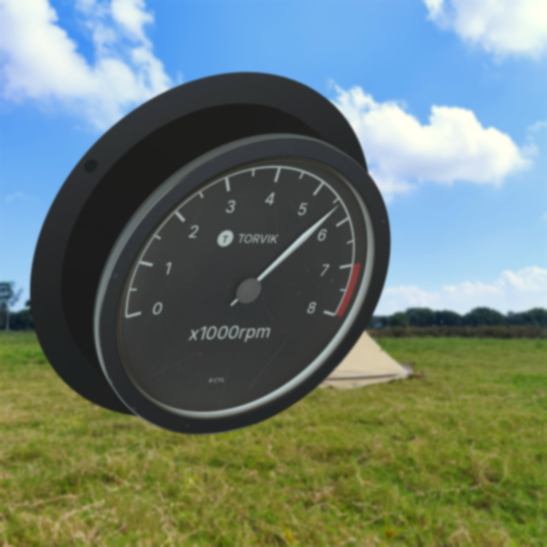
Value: 5500 rpm
